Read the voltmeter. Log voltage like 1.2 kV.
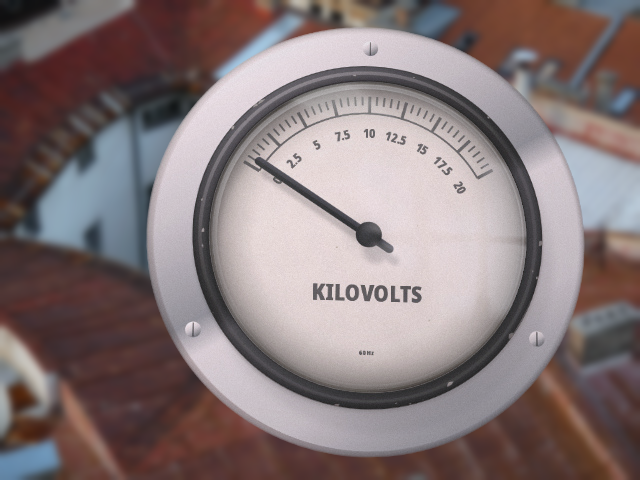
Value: 0.5 kV
